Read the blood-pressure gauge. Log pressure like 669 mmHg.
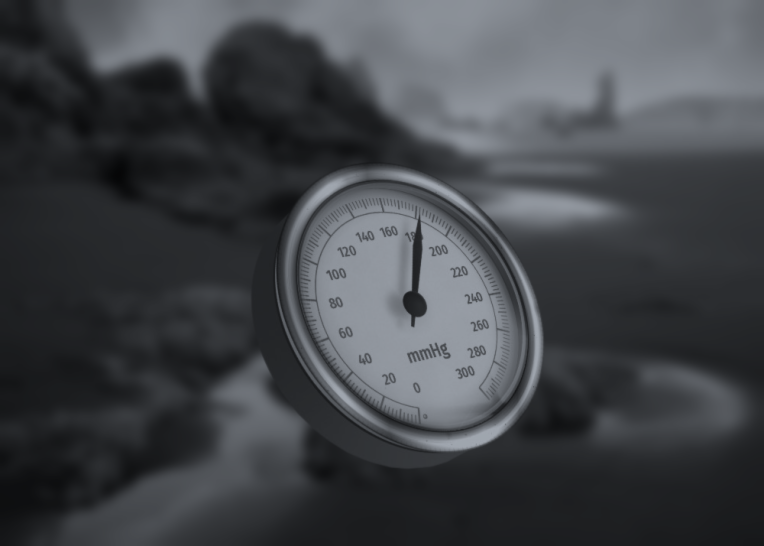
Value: 180 mmHg
